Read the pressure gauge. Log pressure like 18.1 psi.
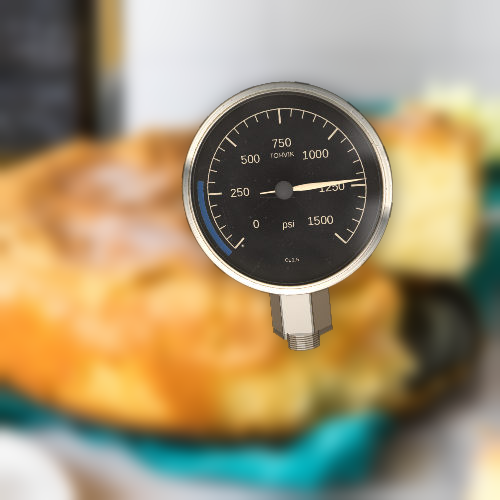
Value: 1225 psi
